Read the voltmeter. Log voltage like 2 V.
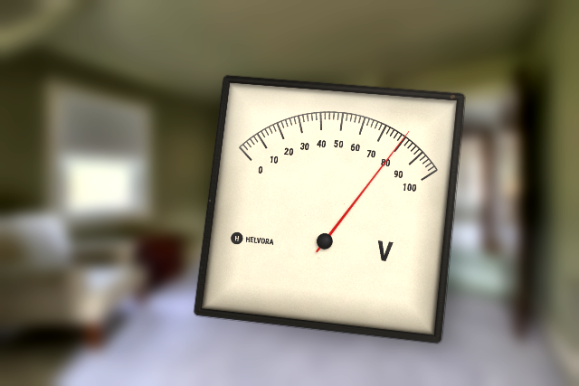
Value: 80 V
